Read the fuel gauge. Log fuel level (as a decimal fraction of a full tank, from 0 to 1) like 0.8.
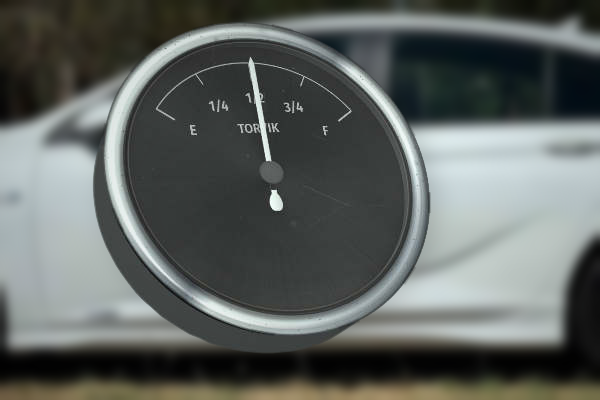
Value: 0.5
